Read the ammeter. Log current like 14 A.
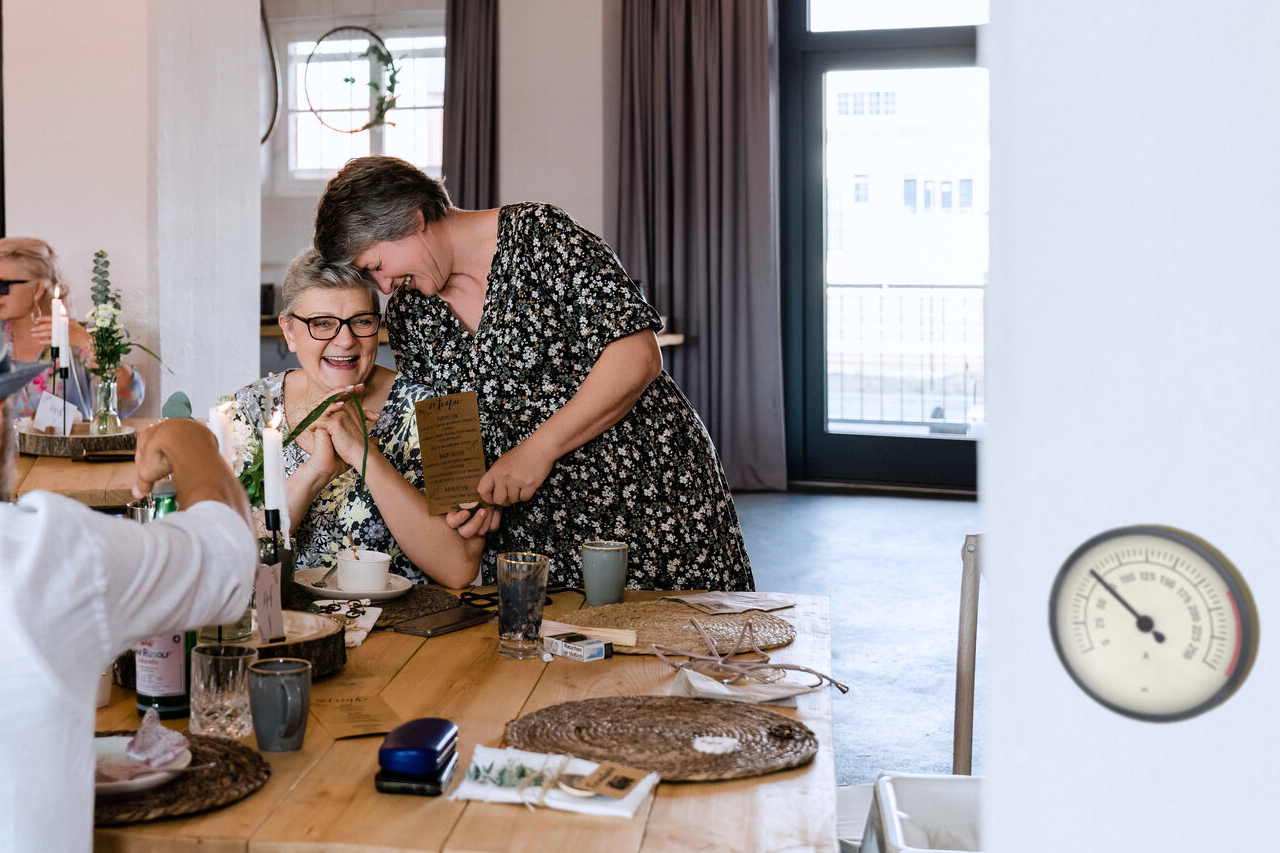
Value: 75 A
